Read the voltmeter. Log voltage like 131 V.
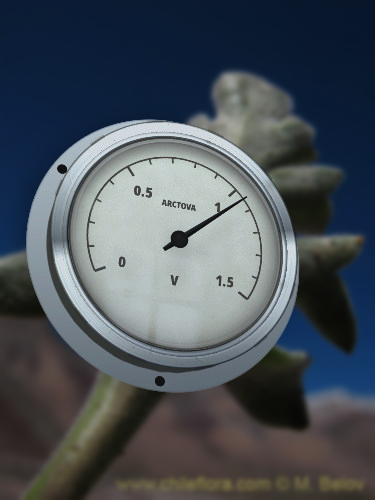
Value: 1.05 V
